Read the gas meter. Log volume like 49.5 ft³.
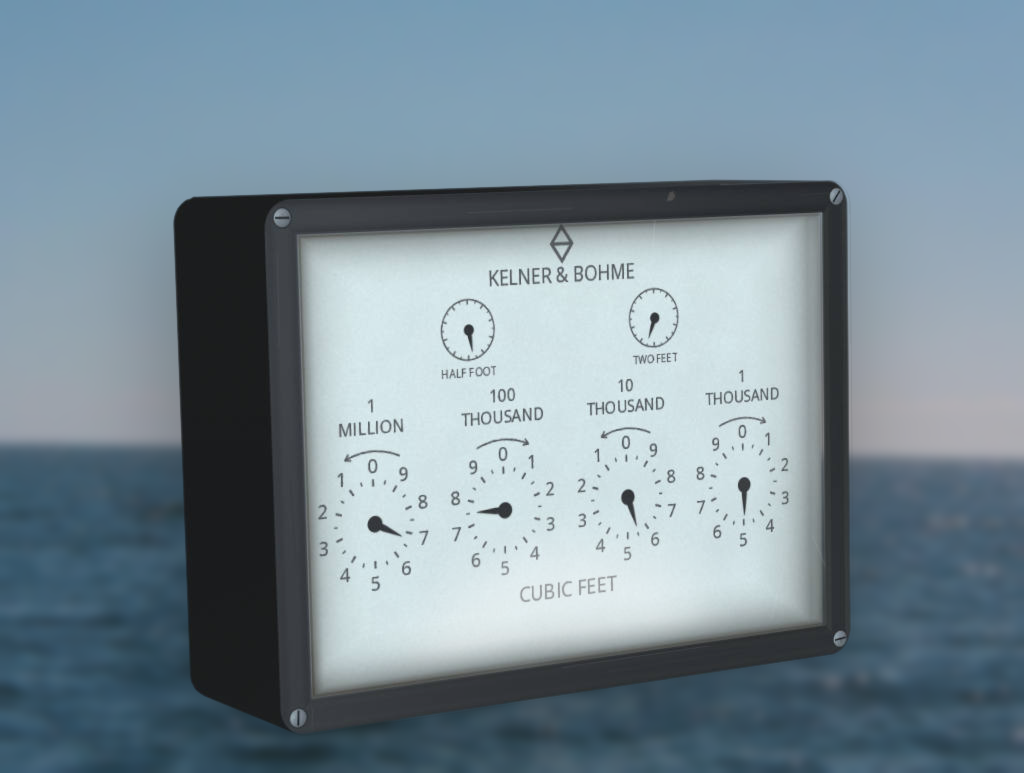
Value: 675500 ft³
